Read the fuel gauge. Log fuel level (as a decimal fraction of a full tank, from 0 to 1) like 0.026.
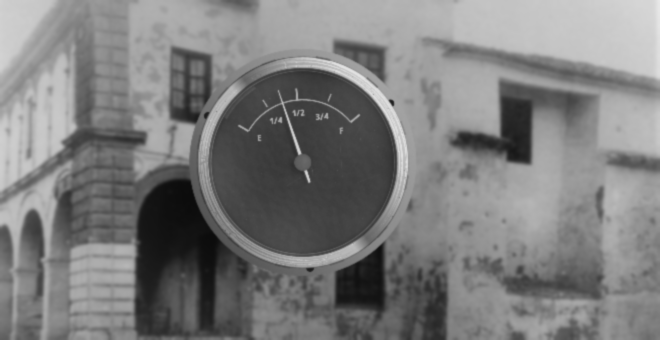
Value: 0.375
